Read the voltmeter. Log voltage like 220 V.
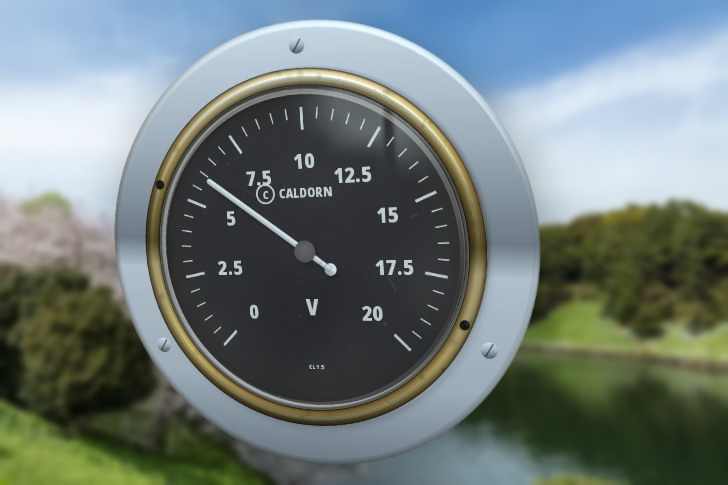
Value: 6 V
